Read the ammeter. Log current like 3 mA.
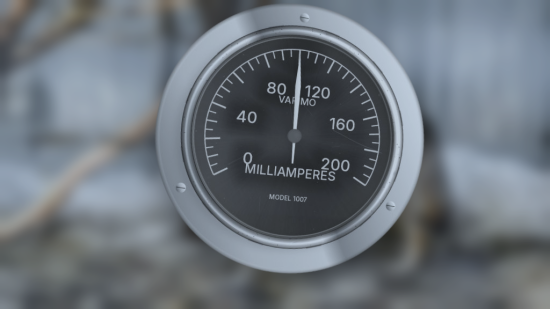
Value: 100 mA
